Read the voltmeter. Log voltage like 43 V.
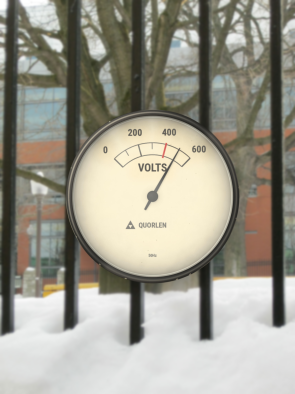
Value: 500 V
